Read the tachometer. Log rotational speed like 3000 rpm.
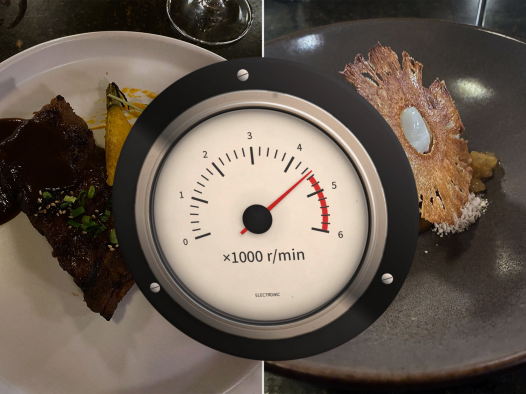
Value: 4500 rpm
